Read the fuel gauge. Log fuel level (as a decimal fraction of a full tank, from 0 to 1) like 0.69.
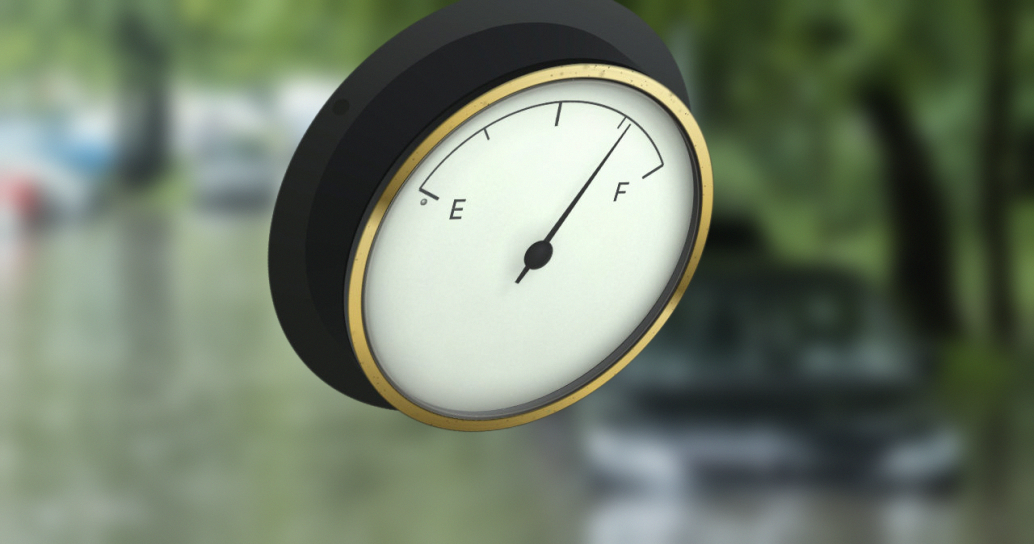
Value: 0.75
